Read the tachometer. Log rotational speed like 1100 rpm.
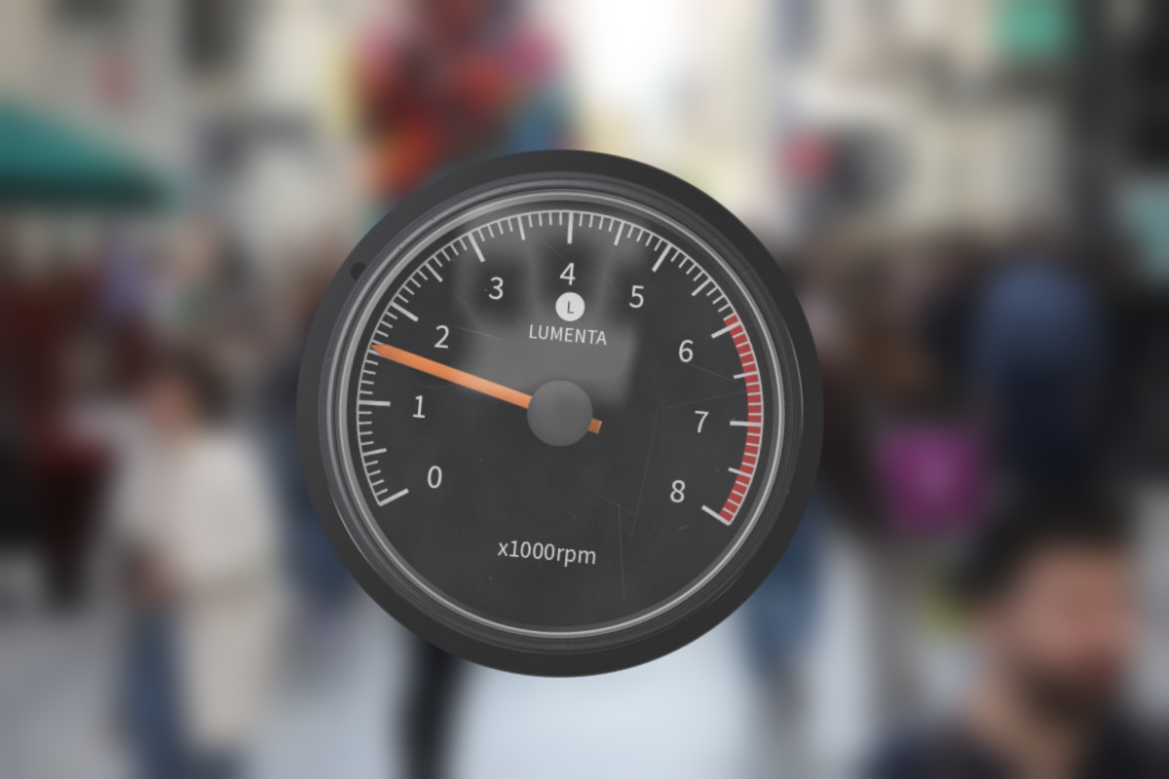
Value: 1550 rpm
